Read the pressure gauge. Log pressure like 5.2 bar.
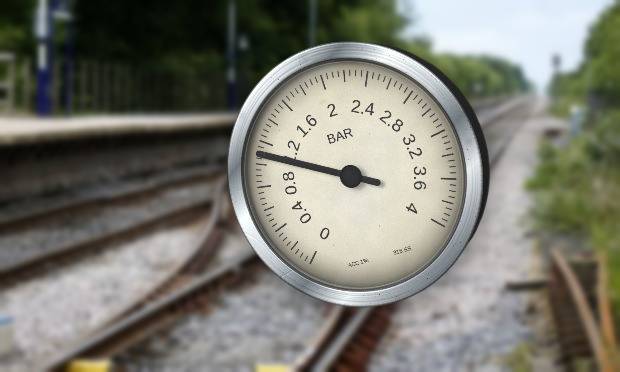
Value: 1.1 bar
